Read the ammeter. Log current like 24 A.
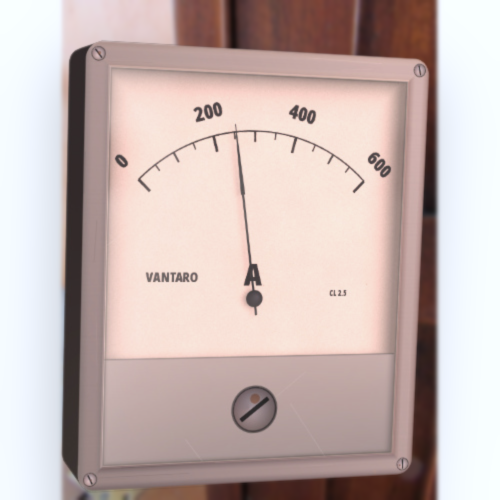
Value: 250 A
